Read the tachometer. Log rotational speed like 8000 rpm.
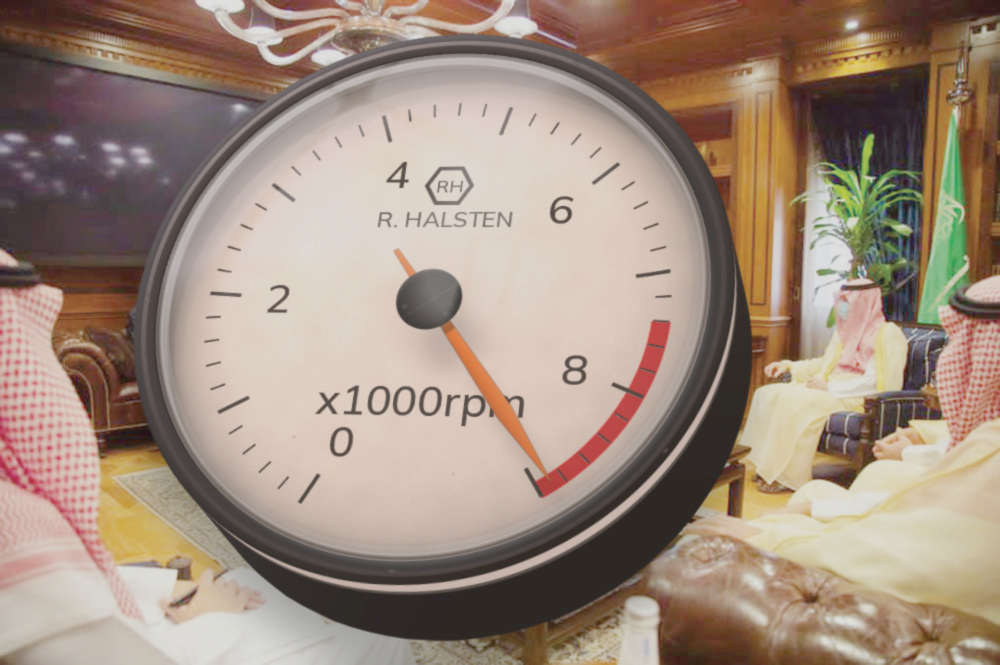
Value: 8900 rpm
